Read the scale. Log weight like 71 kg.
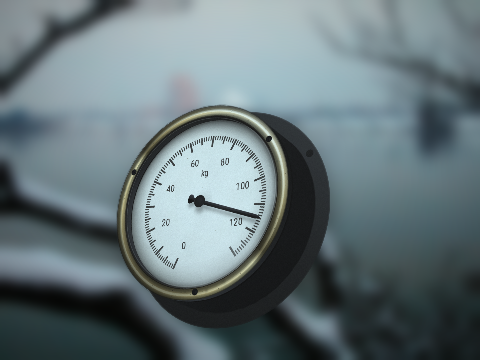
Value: 115 kg
